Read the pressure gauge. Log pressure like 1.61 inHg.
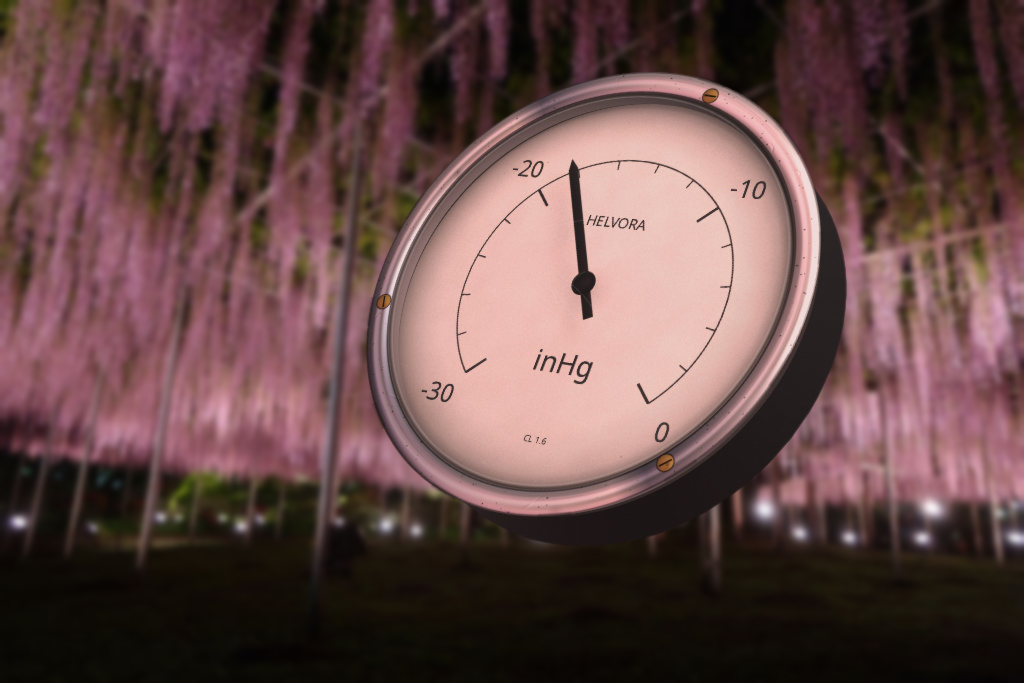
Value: -18 inHg
